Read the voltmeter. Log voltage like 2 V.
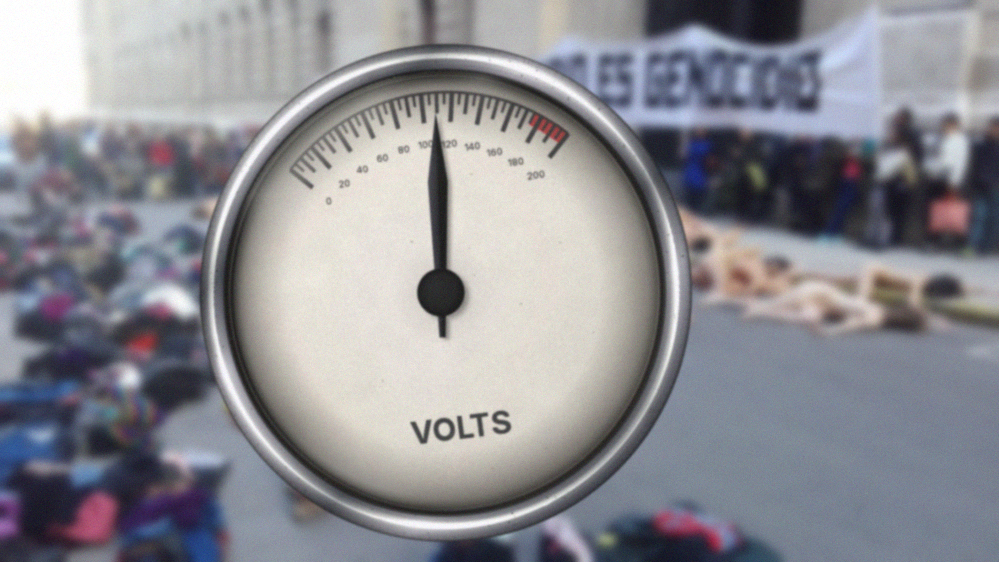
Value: 110 V
